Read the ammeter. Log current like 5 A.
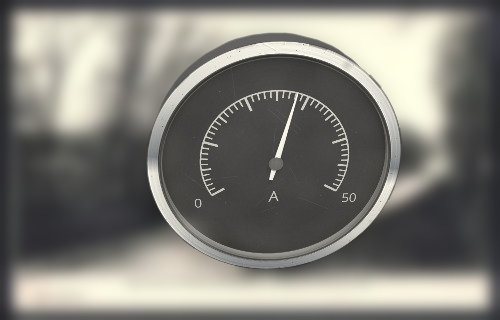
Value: 28 A
